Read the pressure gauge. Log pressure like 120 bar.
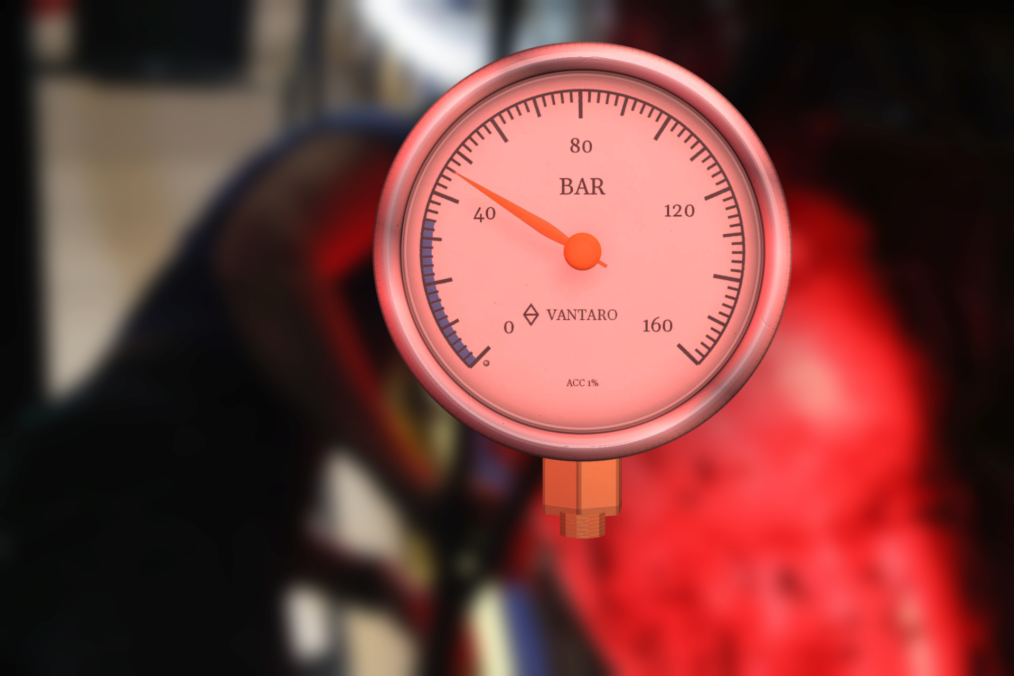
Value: 46 bar
